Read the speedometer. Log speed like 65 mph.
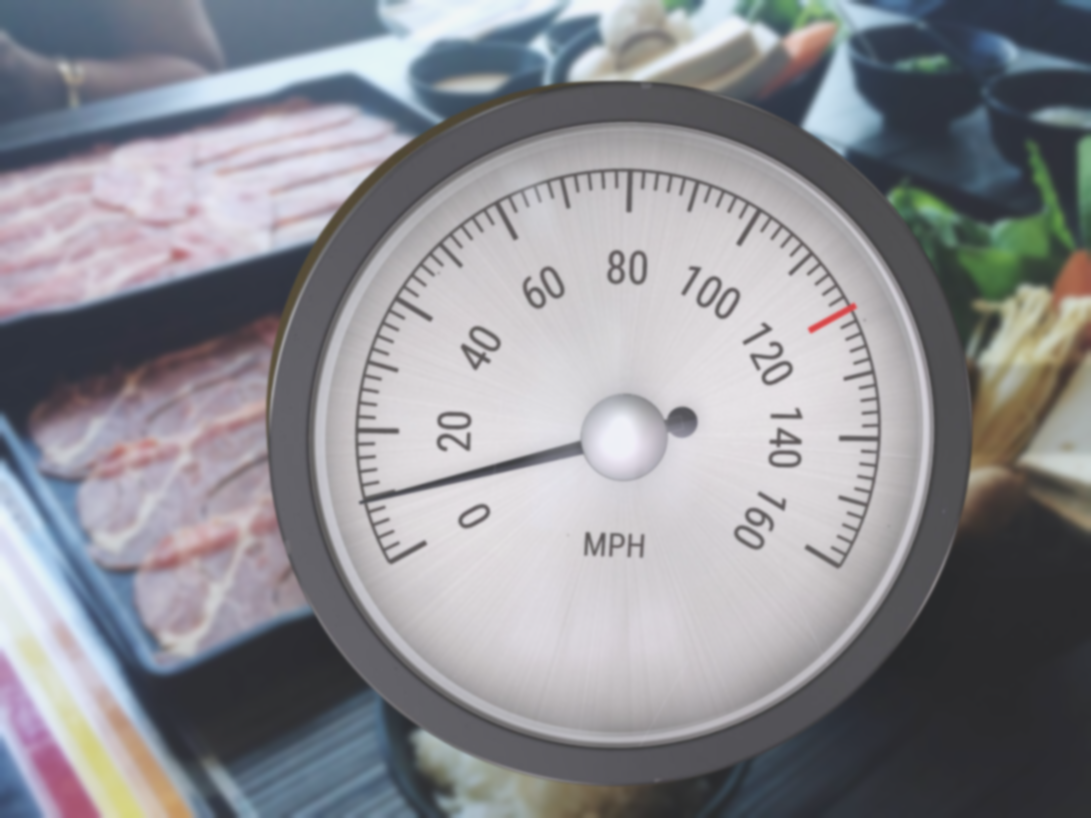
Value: 10 mph
